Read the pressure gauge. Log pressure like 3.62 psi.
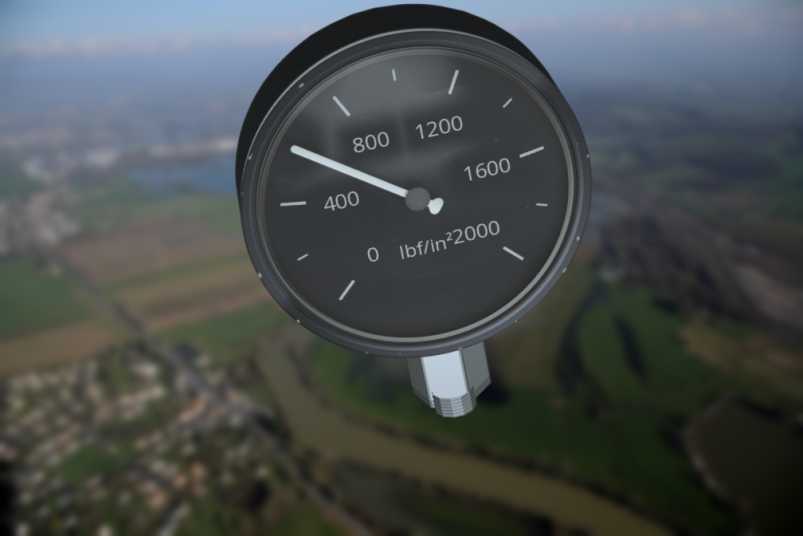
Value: 600 psi
